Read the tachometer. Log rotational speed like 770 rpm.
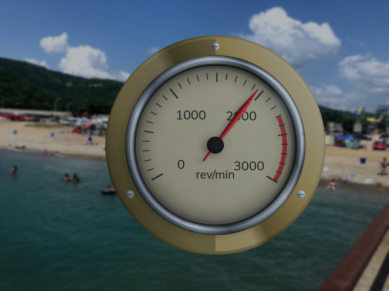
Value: 1950 rpm
